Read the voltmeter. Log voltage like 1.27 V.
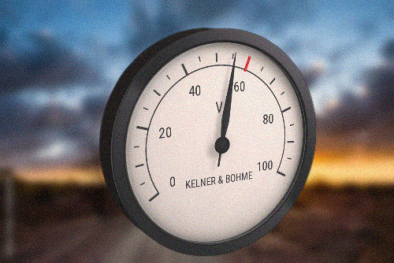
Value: 55 V
